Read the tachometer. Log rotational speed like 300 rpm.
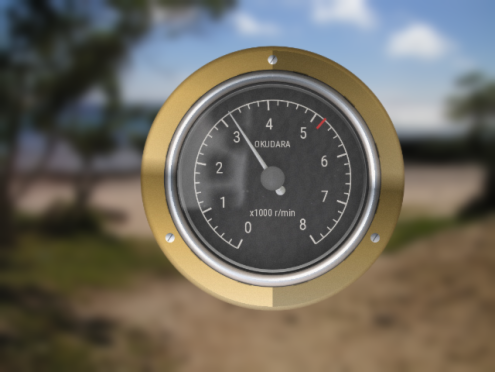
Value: 3200 rpm
